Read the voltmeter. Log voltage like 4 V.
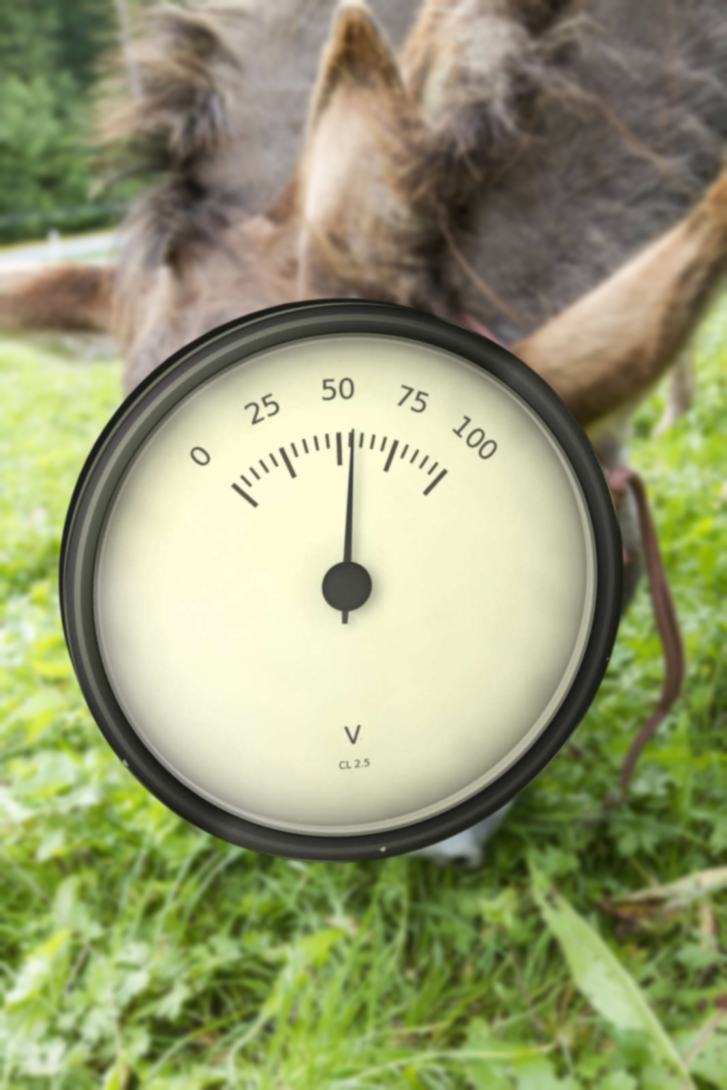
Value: 55 V
